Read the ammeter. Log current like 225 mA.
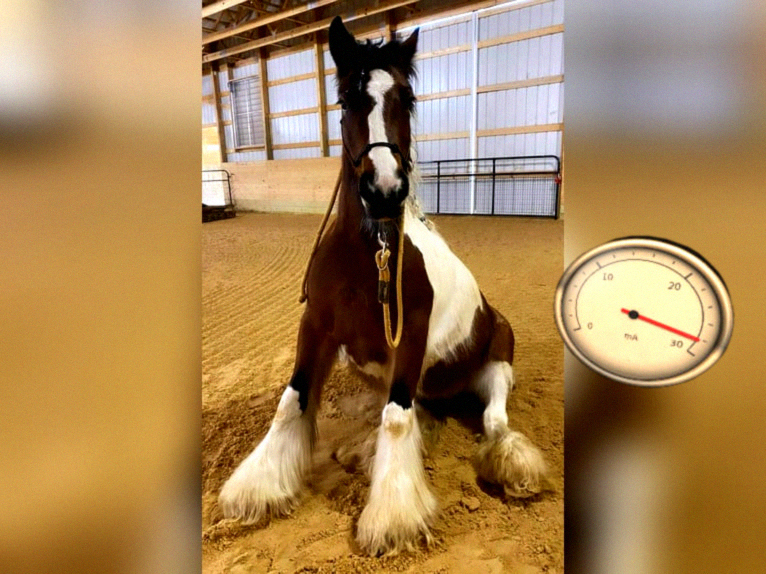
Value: 28 mA
